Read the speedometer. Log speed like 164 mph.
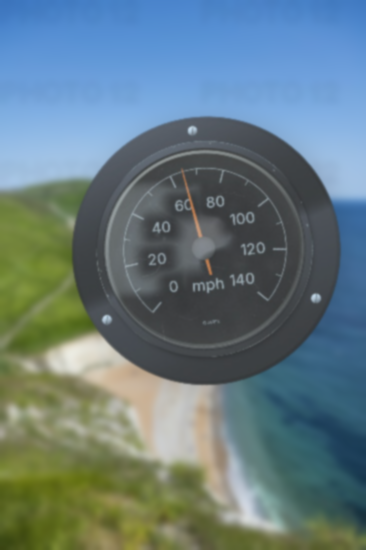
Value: 65 mph
